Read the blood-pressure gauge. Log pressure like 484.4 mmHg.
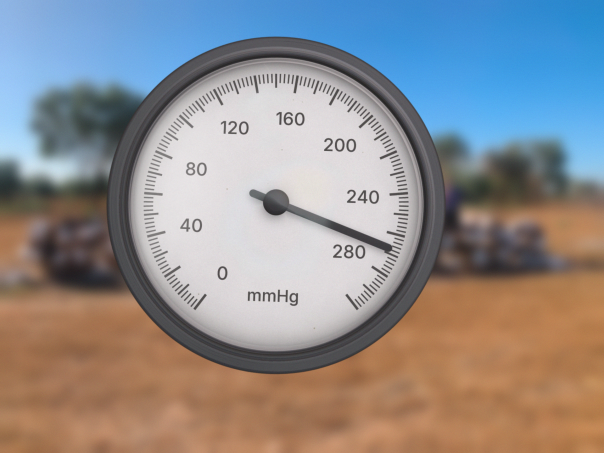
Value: 268 mmHg
